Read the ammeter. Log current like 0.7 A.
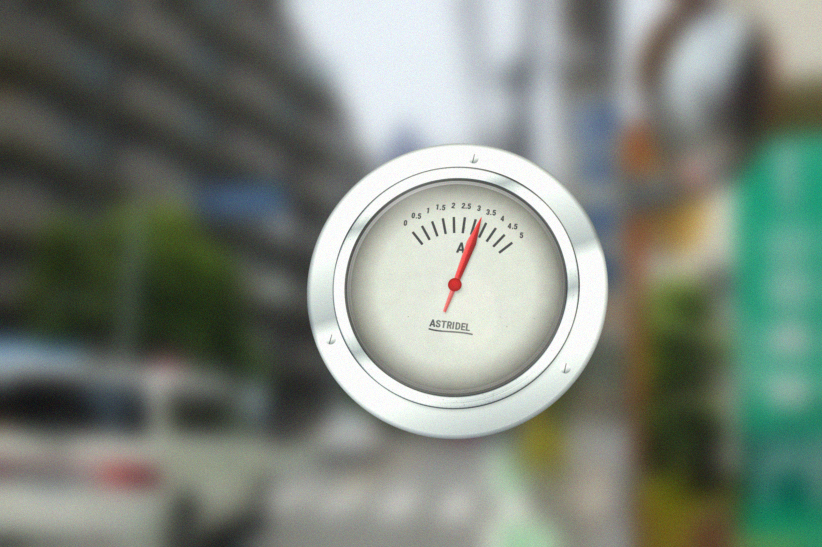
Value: 3.25 A
